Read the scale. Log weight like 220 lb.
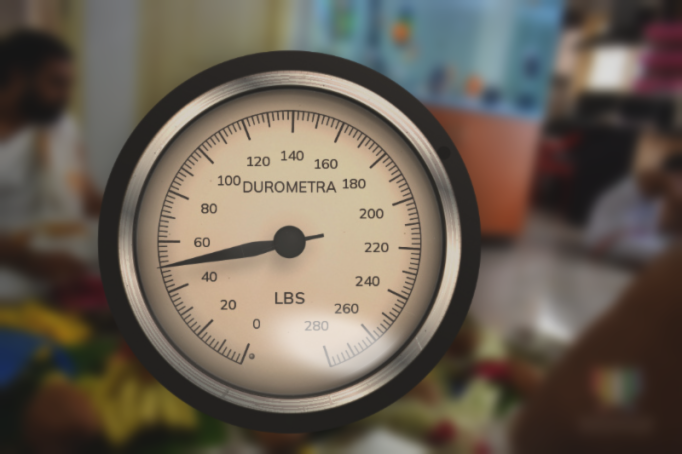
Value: 50 lb
